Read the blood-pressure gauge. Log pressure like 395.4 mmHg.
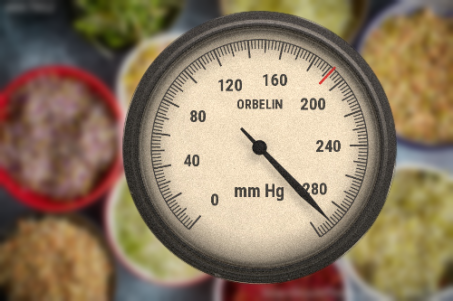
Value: 290 mmHg
